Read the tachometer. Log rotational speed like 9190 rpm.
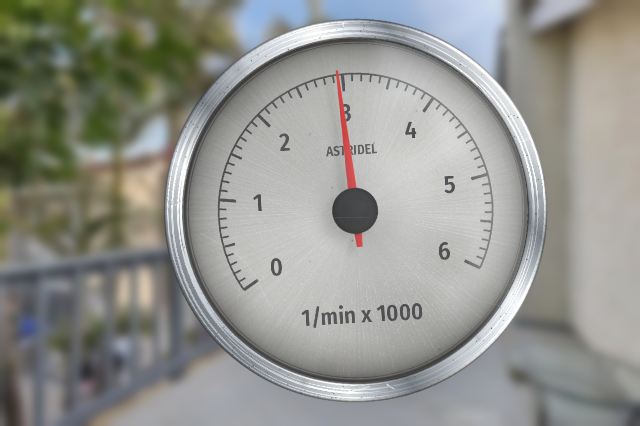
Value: 2950 rpm
